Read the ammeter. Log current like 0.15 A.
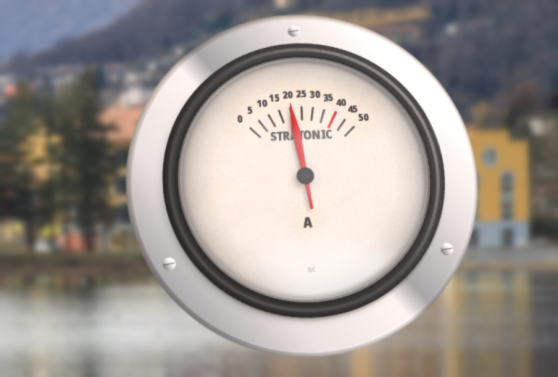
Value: 20 A
